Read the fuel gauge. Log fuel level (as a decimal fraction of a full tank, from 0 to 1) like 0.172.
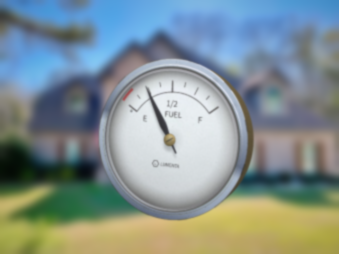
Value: 0.25
